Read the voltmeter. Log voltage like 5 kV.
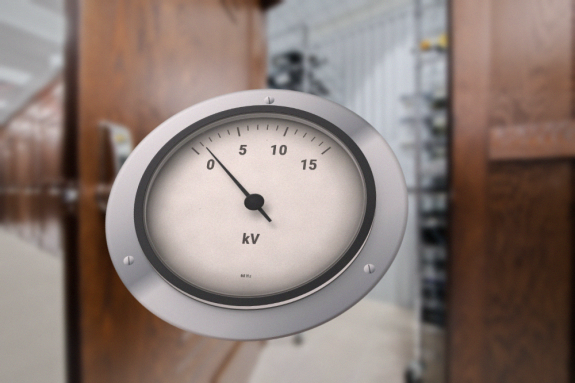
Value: 1 kV
